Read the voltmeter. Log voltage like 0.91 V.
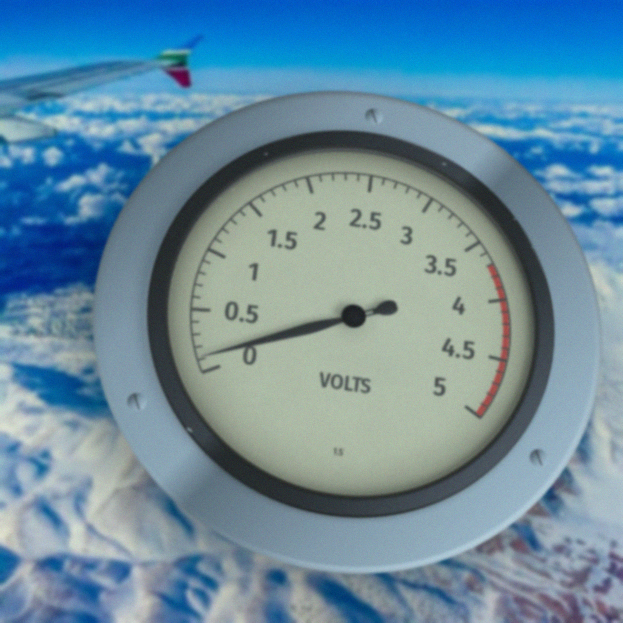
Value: 0.1 V
